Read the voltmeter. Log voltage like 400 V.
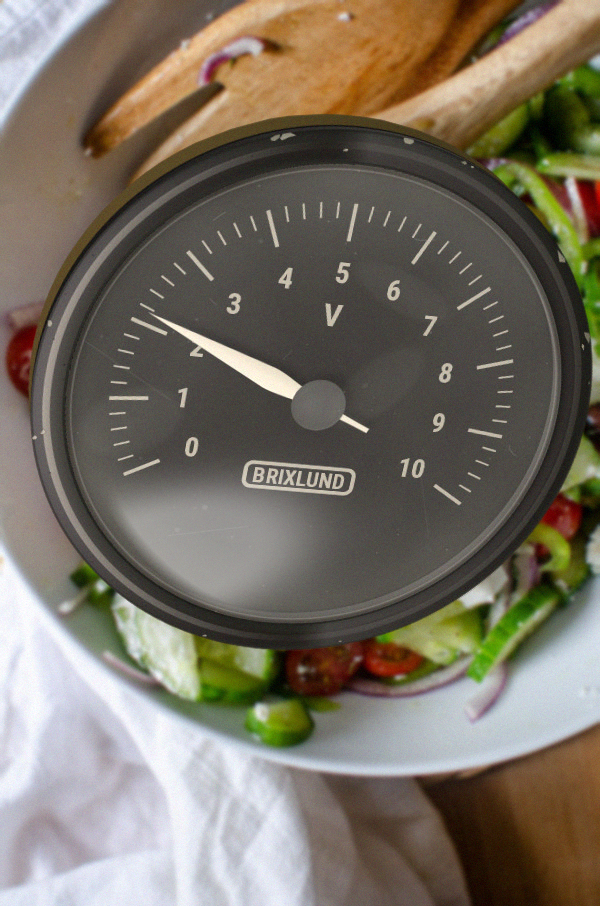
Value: 2.2 V
